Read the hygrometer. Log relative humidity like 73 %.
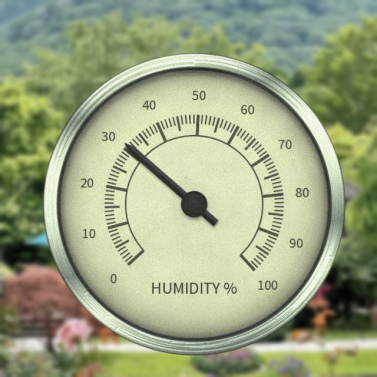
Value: 31 %
